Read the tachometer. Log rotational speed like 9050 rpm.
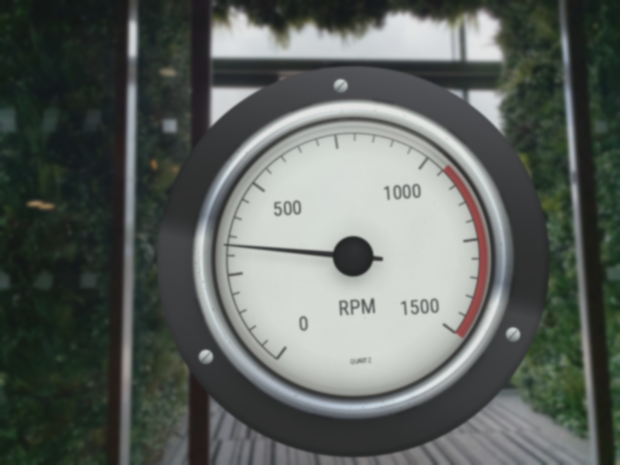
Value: 325 rpm
